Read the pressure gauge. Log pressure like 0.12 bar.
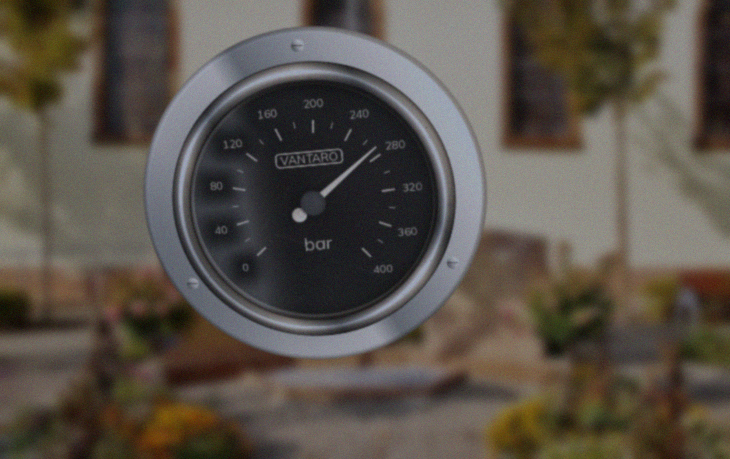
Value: 270 bar
